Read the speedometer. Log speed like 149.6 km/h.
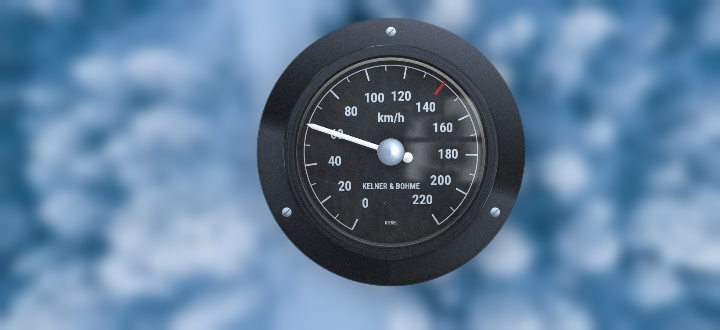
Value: 60 km/h
